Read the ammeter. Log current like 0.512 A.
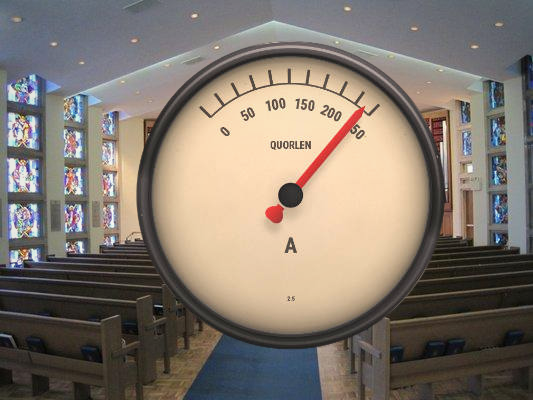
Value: 237.5 A
